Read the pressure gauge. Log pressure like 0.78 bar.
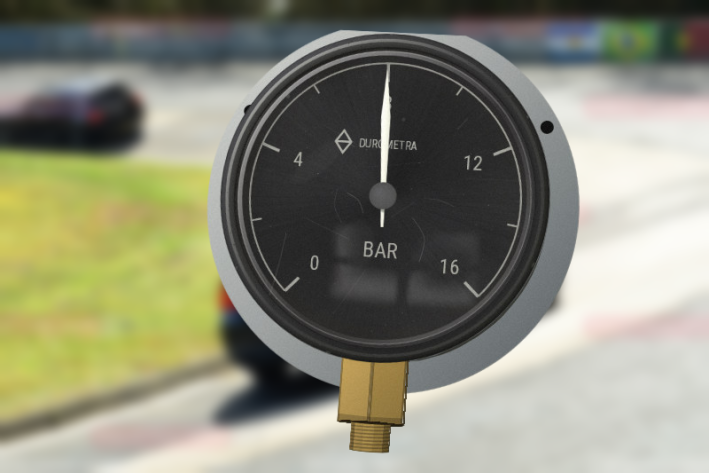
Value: 8 bar
